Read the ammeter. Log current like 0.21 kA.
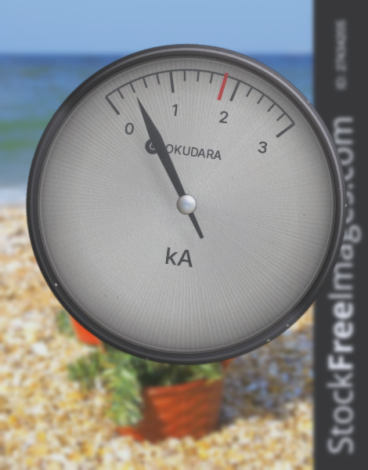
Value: 0.4 kA
